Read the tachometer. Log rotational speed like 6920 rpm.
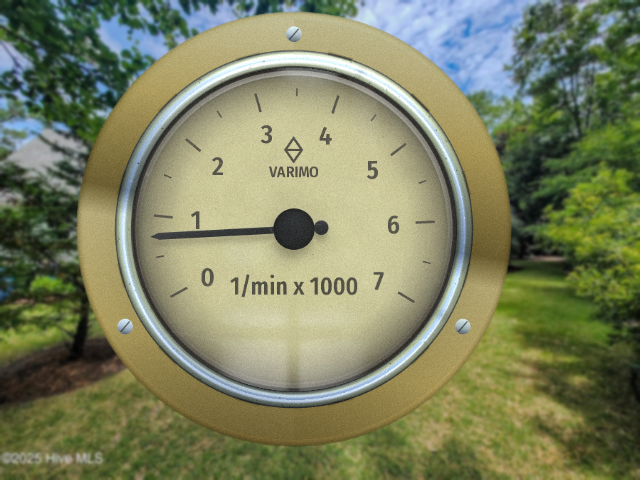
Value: 750 rpm
